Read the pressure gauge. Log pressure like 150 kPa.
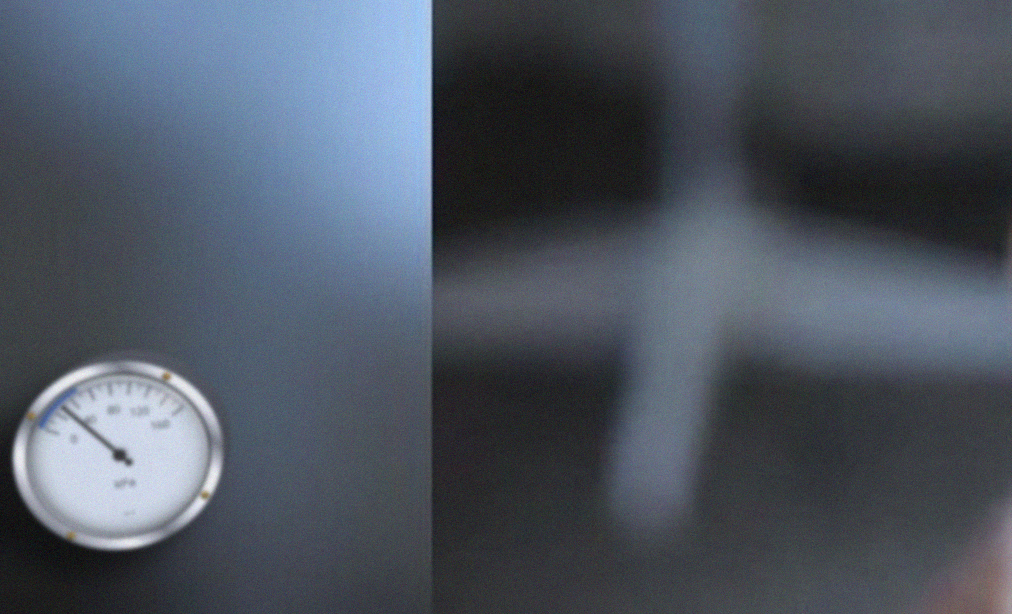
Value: 30 kPa
